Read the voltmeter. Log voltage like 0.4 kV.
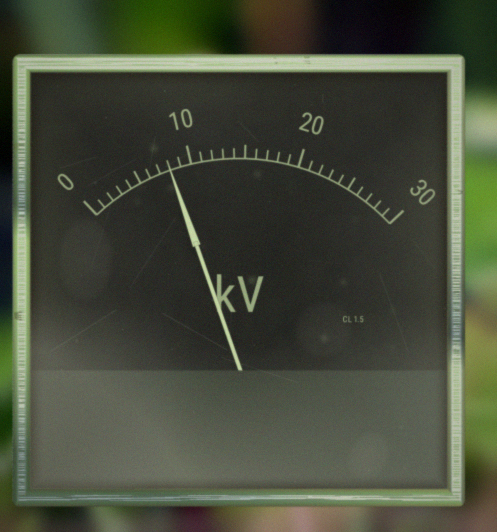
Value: 8 kV
